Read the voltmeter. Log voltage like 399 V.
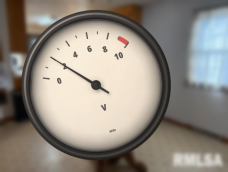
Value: 2 V
